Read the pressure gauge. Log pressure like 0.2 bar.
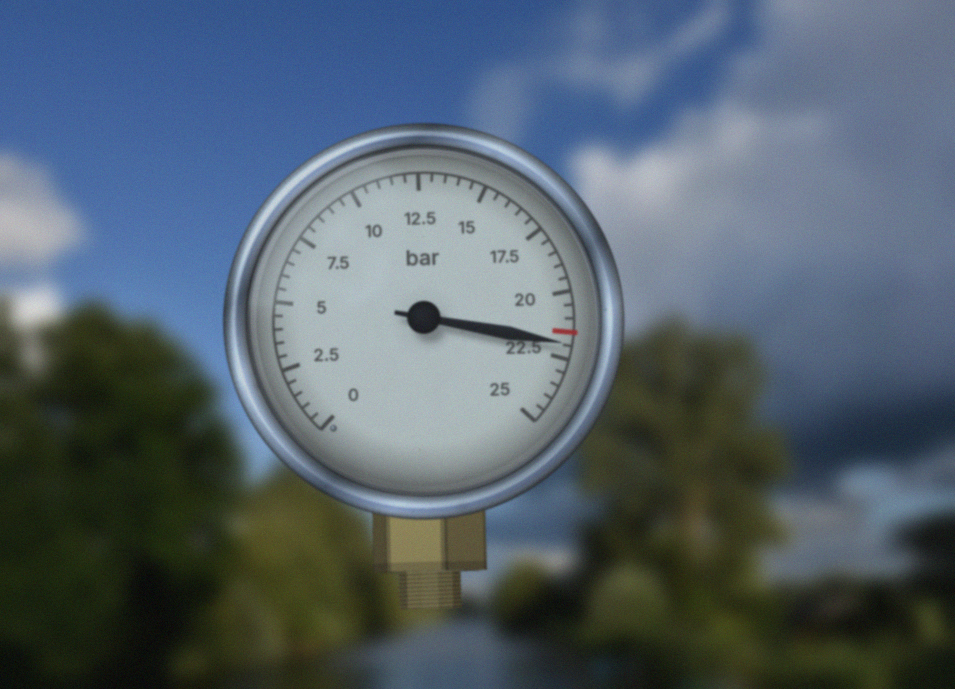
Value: 22 bar
